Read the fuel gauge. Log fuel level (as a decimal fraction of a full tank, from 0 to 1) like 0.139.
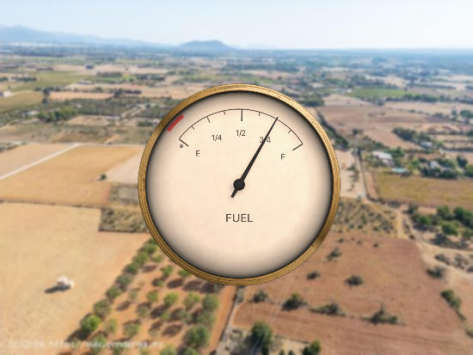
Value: 0.75
